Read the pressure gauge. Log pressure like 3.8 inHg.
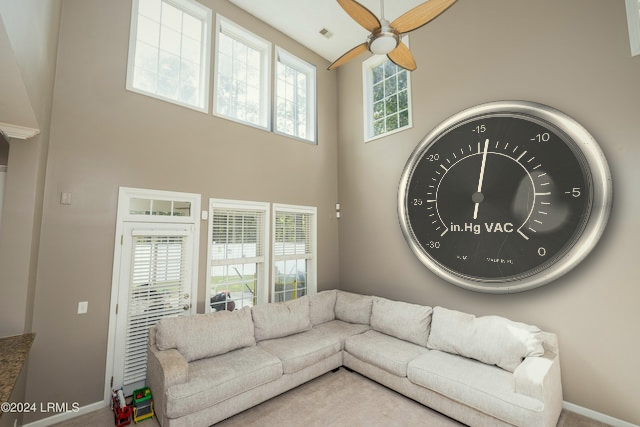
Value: -14 inHg
